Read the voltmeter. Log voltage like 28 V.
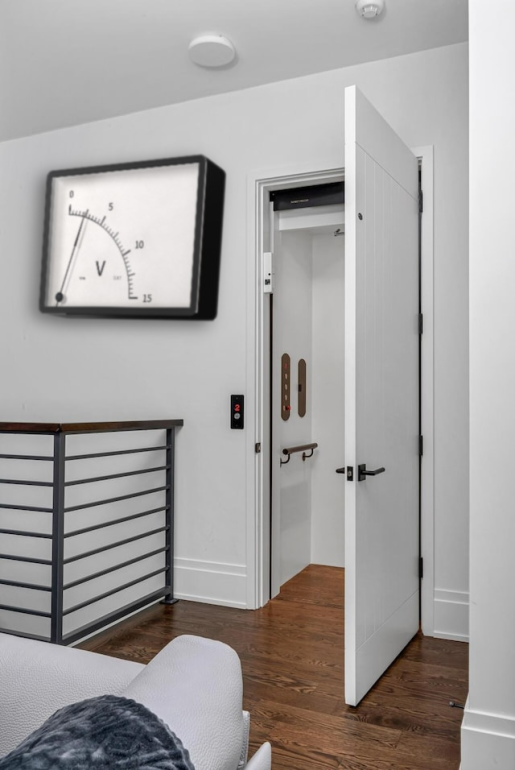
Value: 2.5 V
